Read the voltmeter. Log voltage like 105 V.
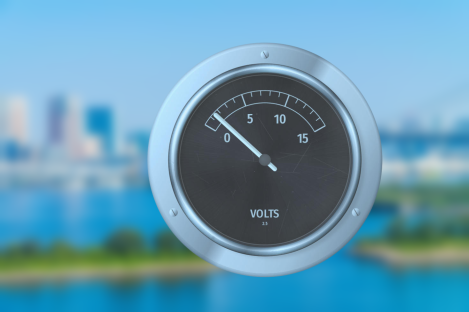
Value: 1.5 V
